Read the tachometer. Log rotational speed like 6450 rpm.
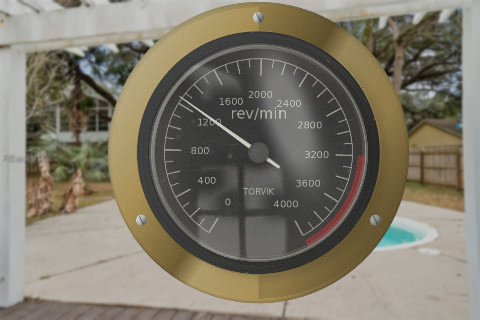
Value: 1250 rpm
